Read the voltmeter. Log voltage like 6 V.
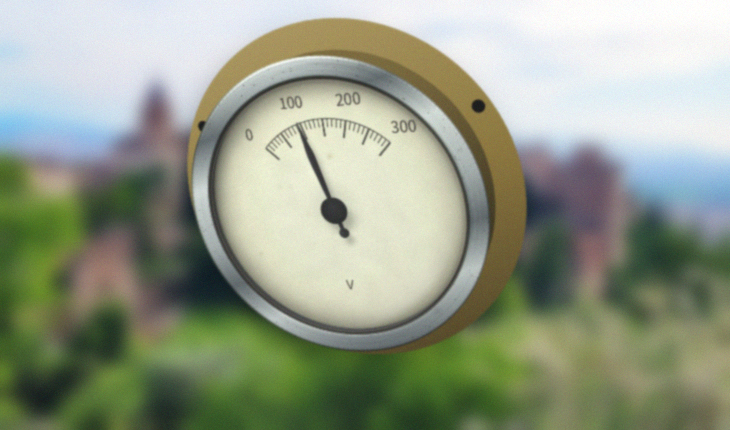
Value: 100 V
